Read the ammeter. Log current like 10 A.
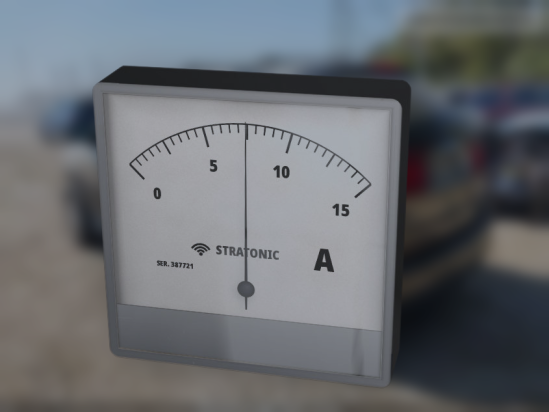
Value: 7.5 A
